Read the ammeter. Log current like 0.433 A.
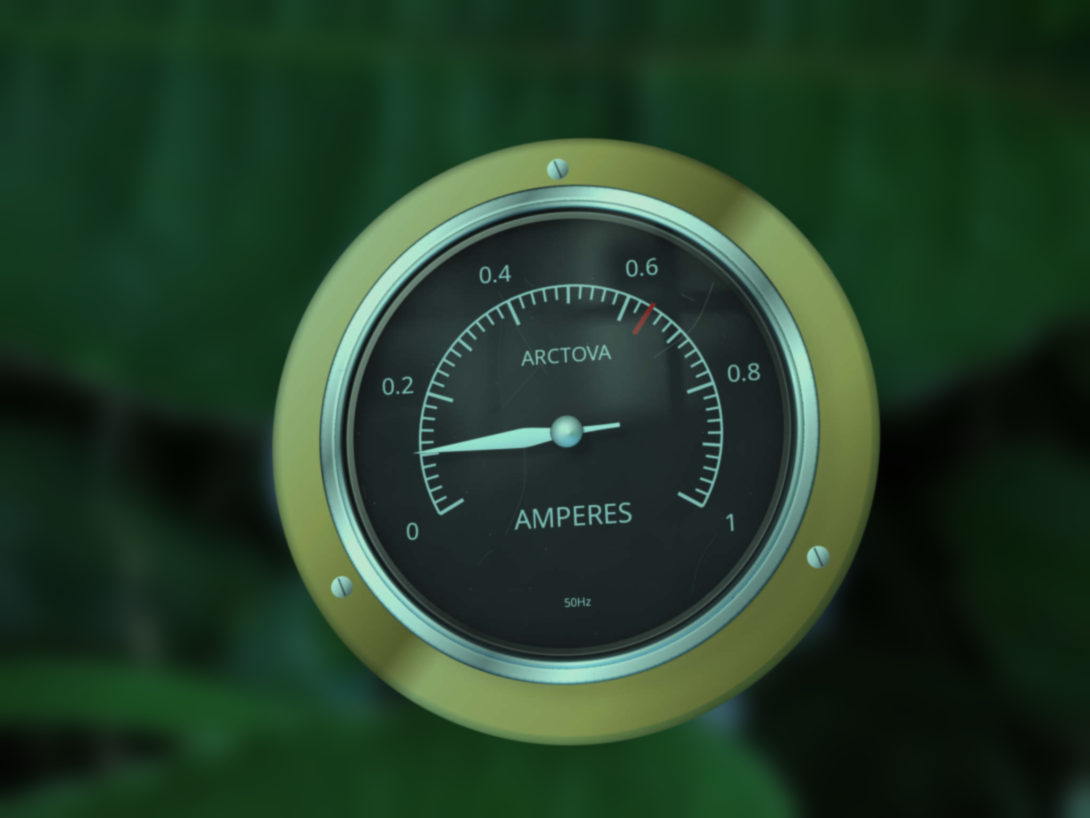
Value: 0.1 A
